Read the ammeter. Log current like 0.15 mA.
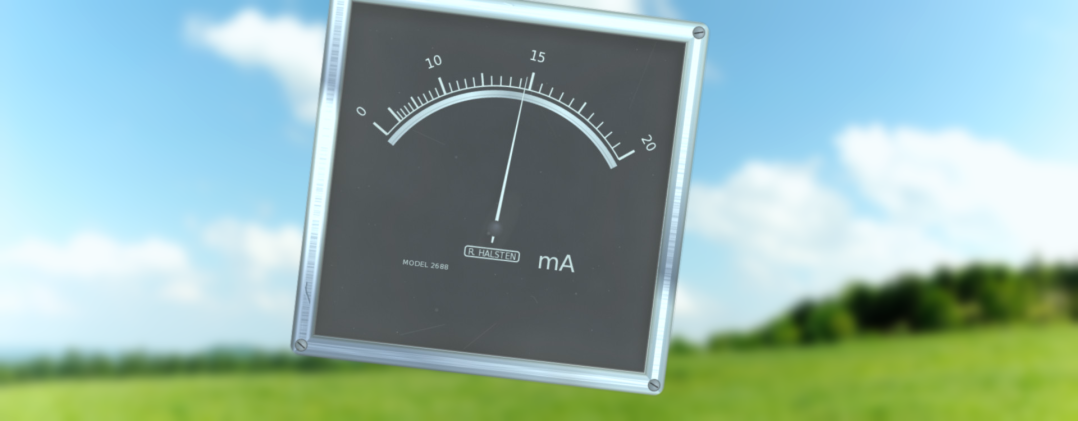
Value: 14.75 mA
